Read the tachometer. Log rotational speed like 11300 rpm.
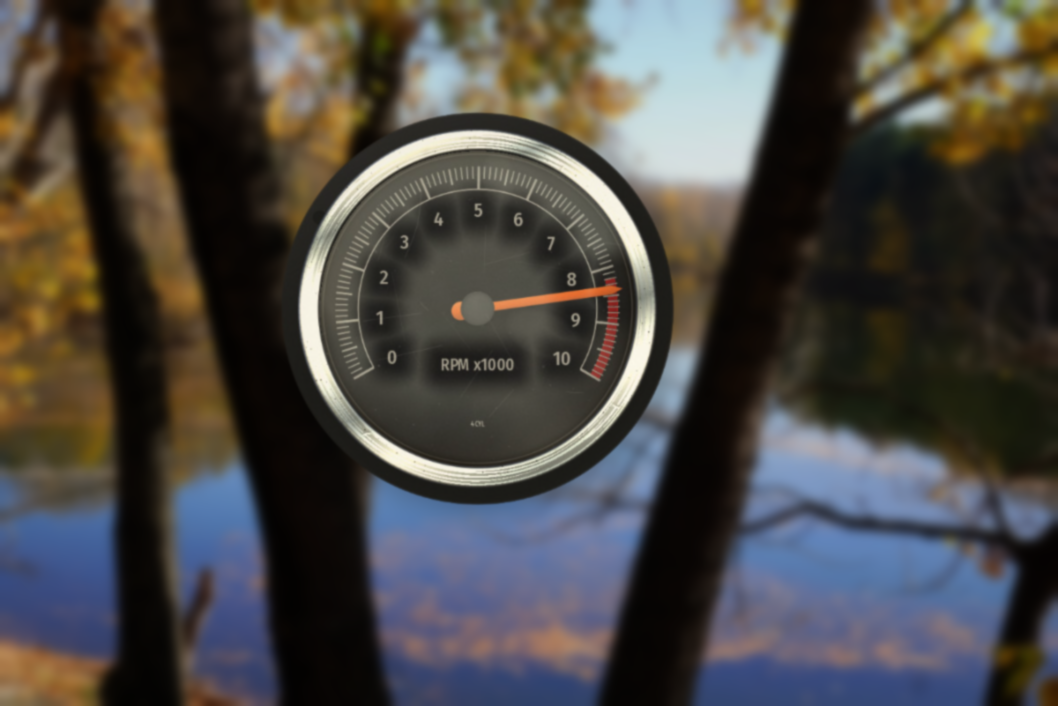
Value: 8400 rpm
